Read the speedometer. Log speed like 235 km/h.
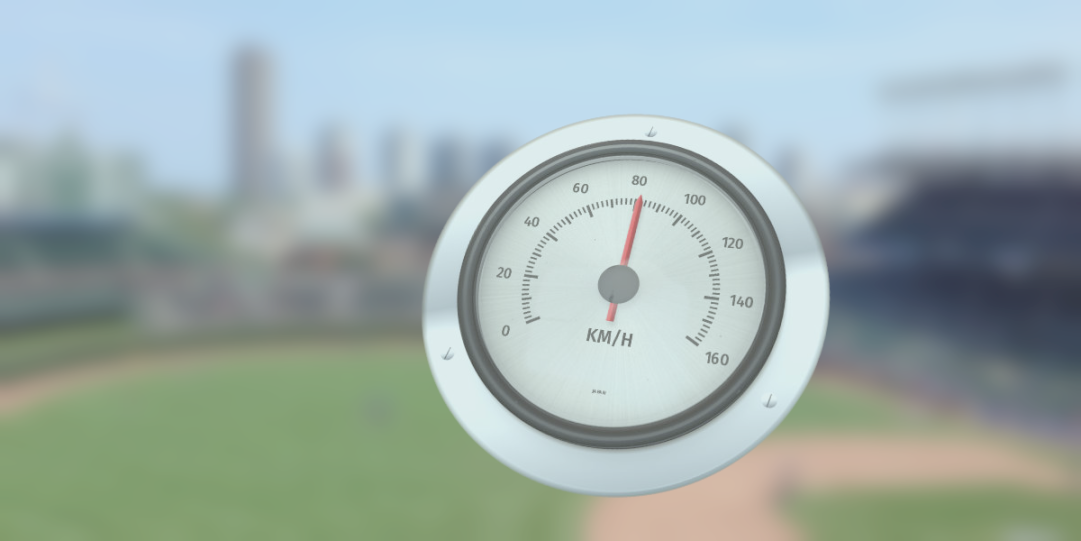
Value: 82 km/h
